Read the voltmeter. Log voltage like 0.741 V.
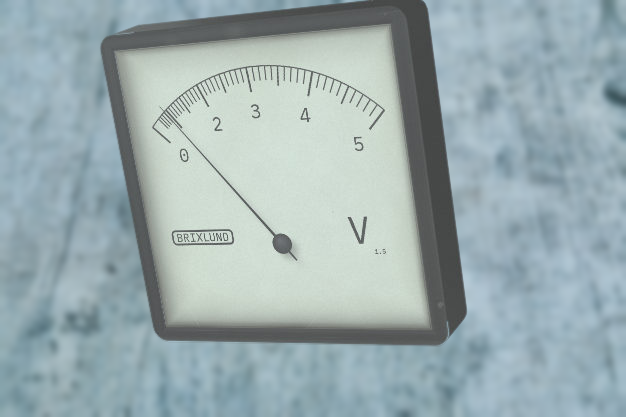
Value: 1 V
